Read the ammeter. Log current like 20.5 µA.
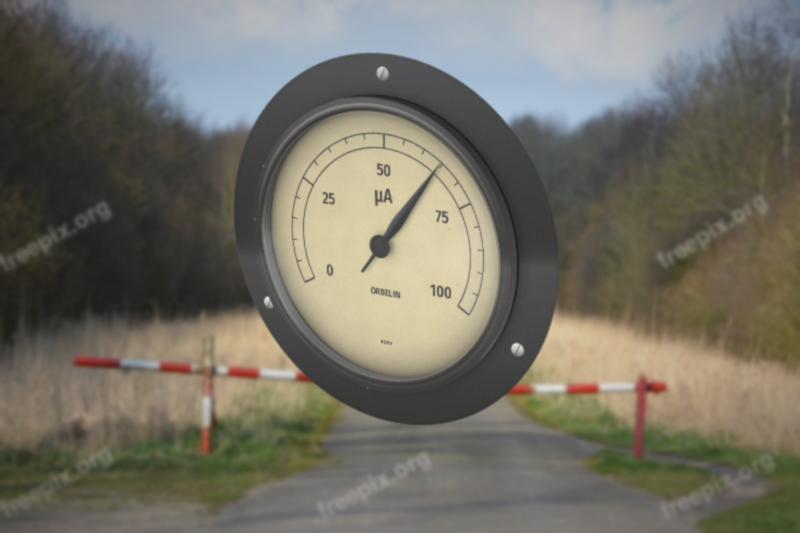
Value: 65 µA
